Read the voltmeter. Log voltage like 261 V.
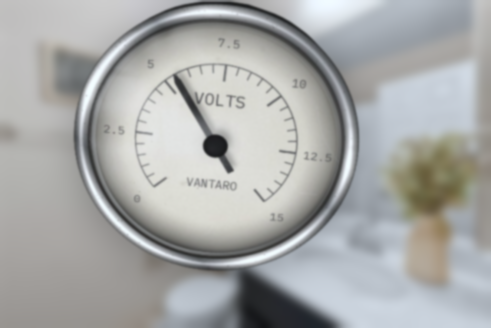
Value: 5.5 V
